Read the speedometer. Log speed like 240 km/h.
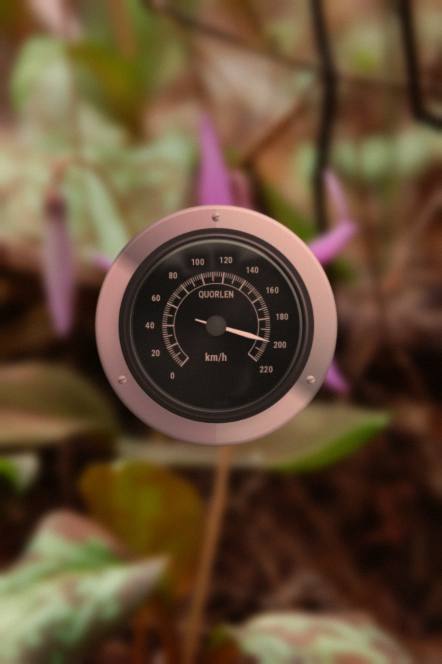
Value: 200 km/h
